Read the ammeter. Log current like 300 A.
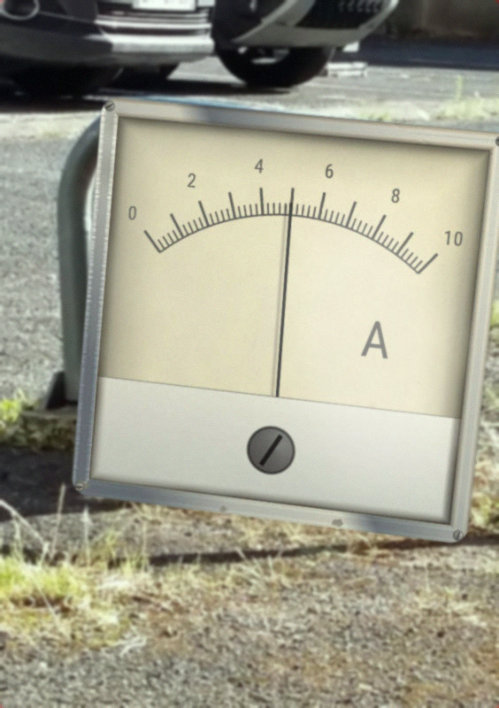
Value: 5 A
